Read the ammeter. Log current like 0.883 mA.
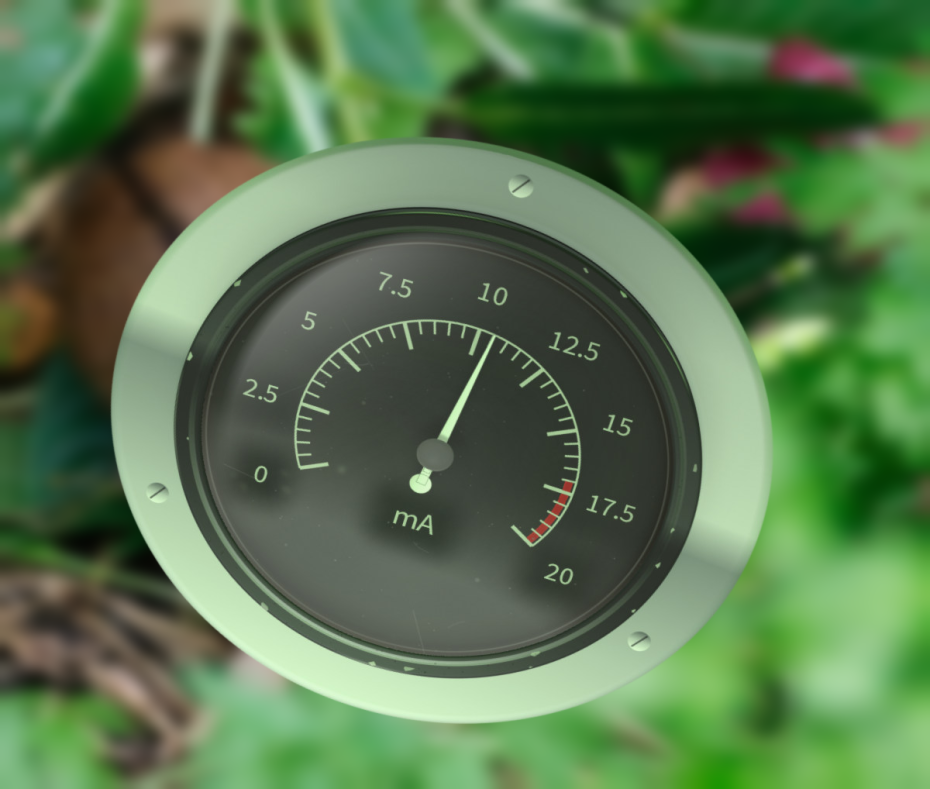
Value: 10.5 mA
